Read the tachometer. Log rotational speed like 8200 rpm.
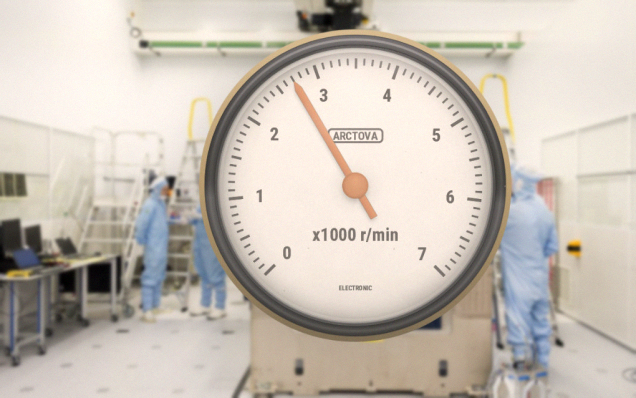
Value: 2700 rpm
